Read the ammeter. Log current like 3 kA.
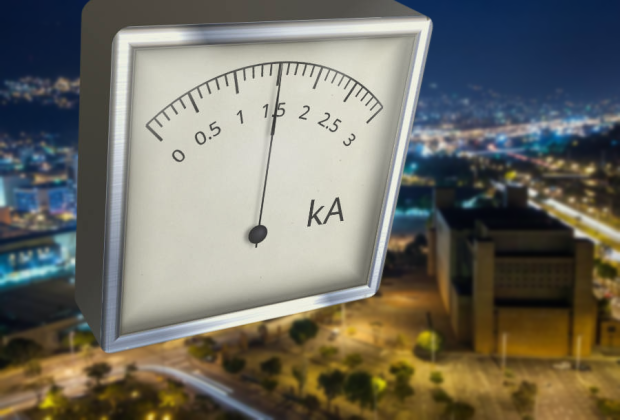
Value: 1.5 kA
